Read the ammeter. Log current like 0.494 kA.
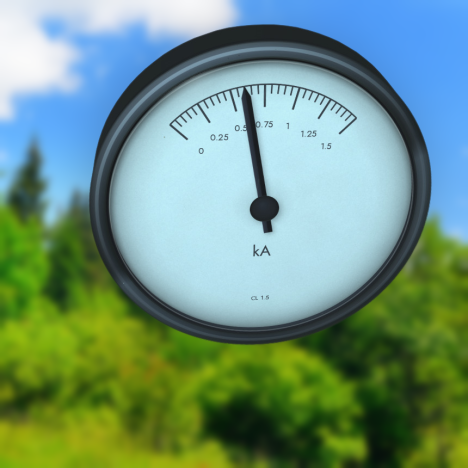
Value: 0.6 kA
